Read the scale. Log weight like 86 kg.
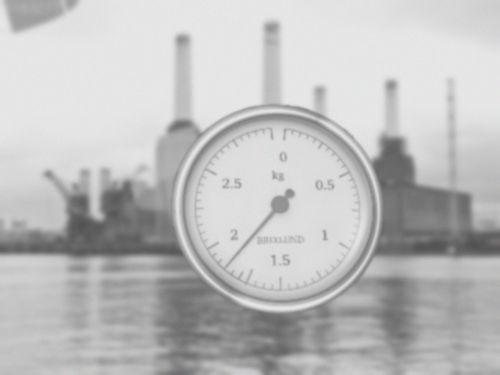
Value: 1.85 kg
